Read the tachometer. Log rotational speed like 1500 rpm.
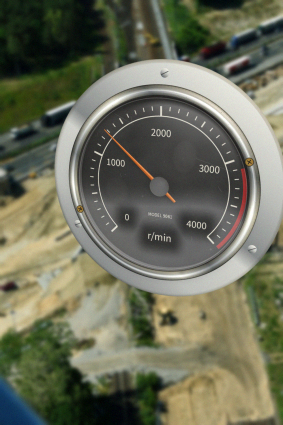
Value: 1300 rpm
